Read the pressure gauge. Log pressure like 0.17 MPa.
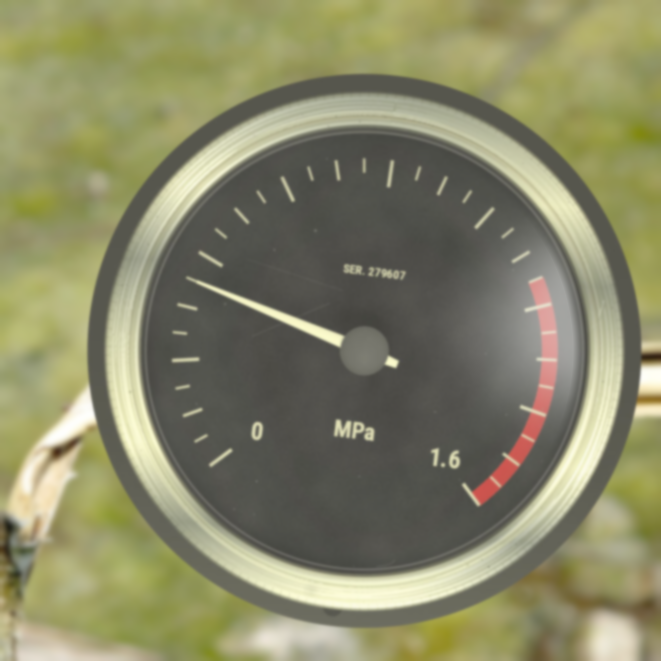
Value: 0.35 MPa
